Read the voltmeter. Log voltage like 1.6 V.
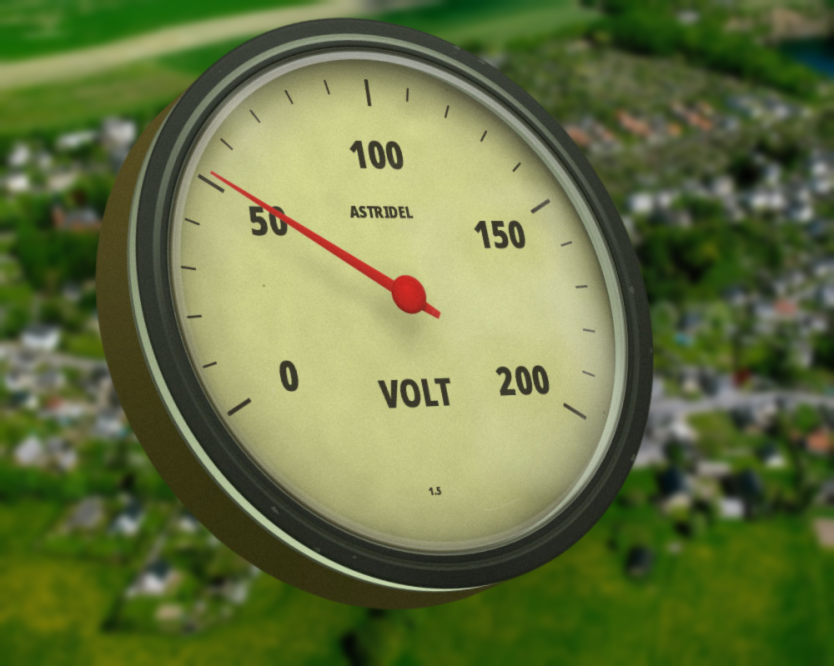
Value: 50 V
